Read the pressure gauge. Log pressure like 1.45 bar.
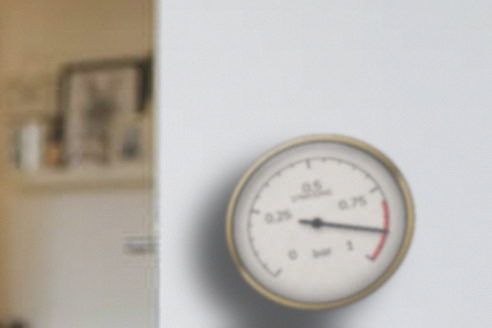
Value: 0.9 bar
